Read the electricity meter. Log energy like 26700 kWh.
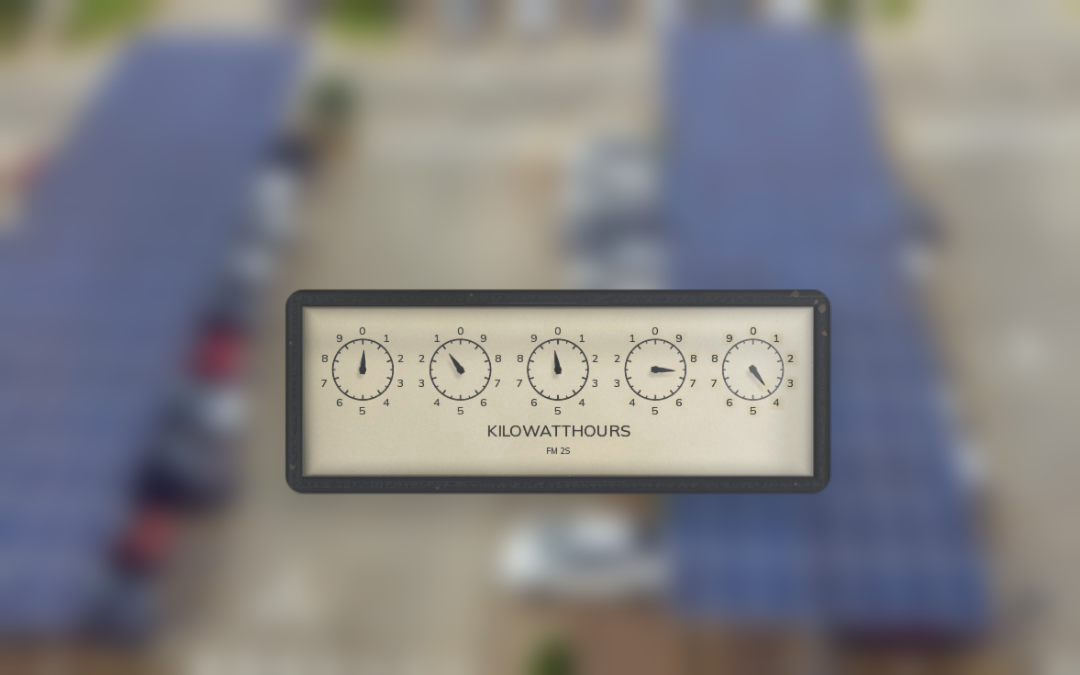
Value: 974 kWh
